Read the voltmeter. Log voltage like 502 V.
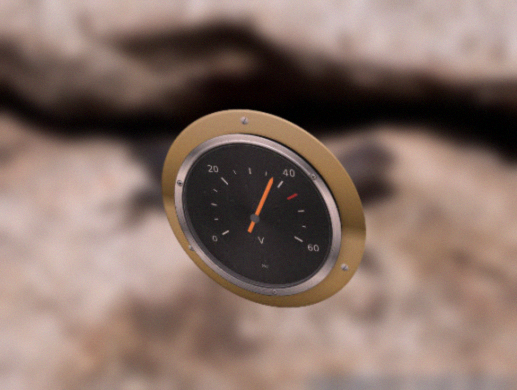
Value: 37.5 V
